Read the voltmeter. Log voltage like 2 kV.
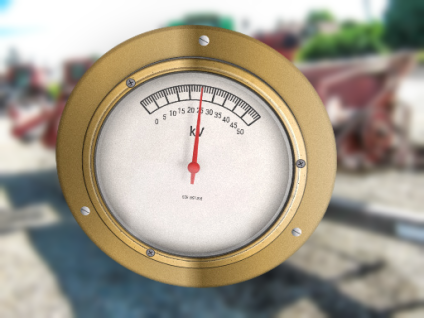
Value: 25 kV
